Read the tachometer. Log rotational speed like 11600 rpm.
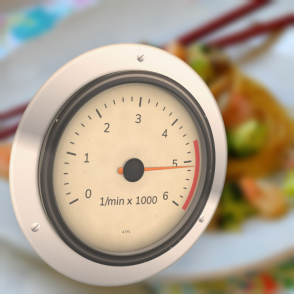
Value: 5100 rpm
